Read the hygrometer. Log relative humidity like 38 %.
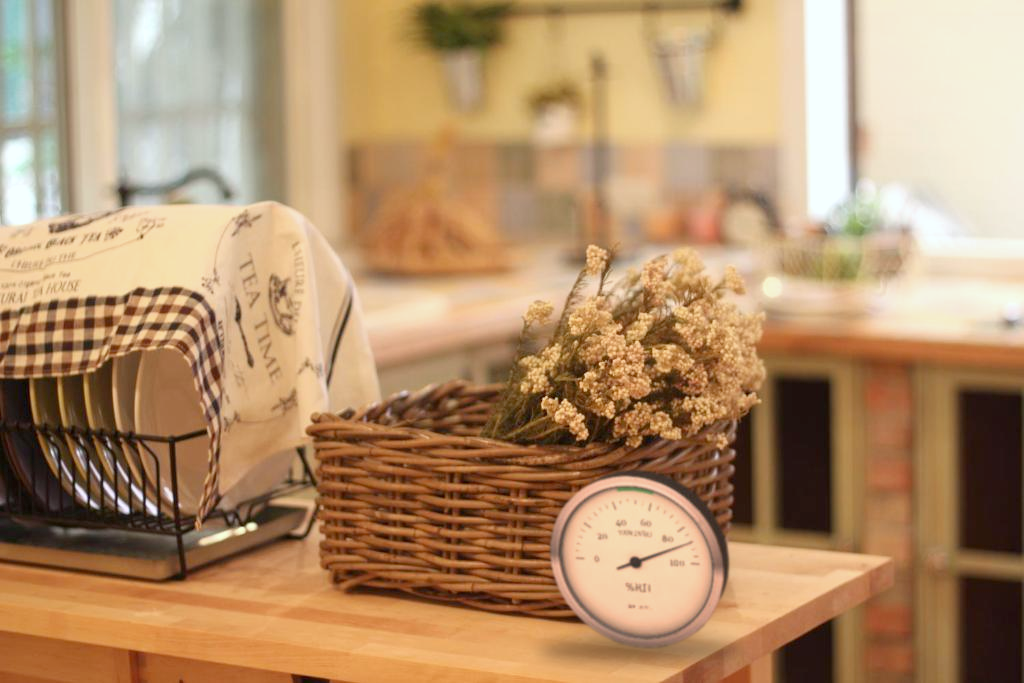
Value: 88 %
